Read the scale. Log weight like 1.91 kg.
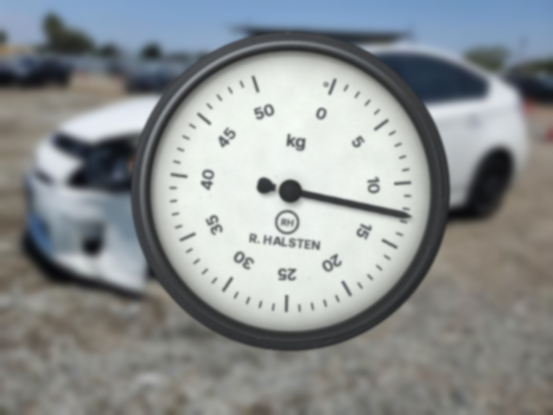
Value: 12.5 kg
